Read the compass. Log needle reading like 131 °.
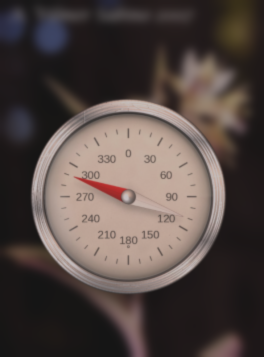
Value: 290 °
